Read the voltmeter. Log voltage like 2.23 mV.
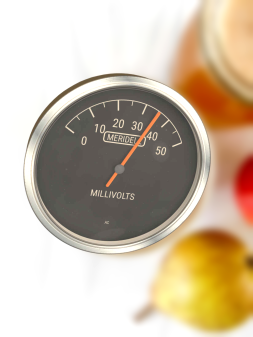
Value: 35 mV
